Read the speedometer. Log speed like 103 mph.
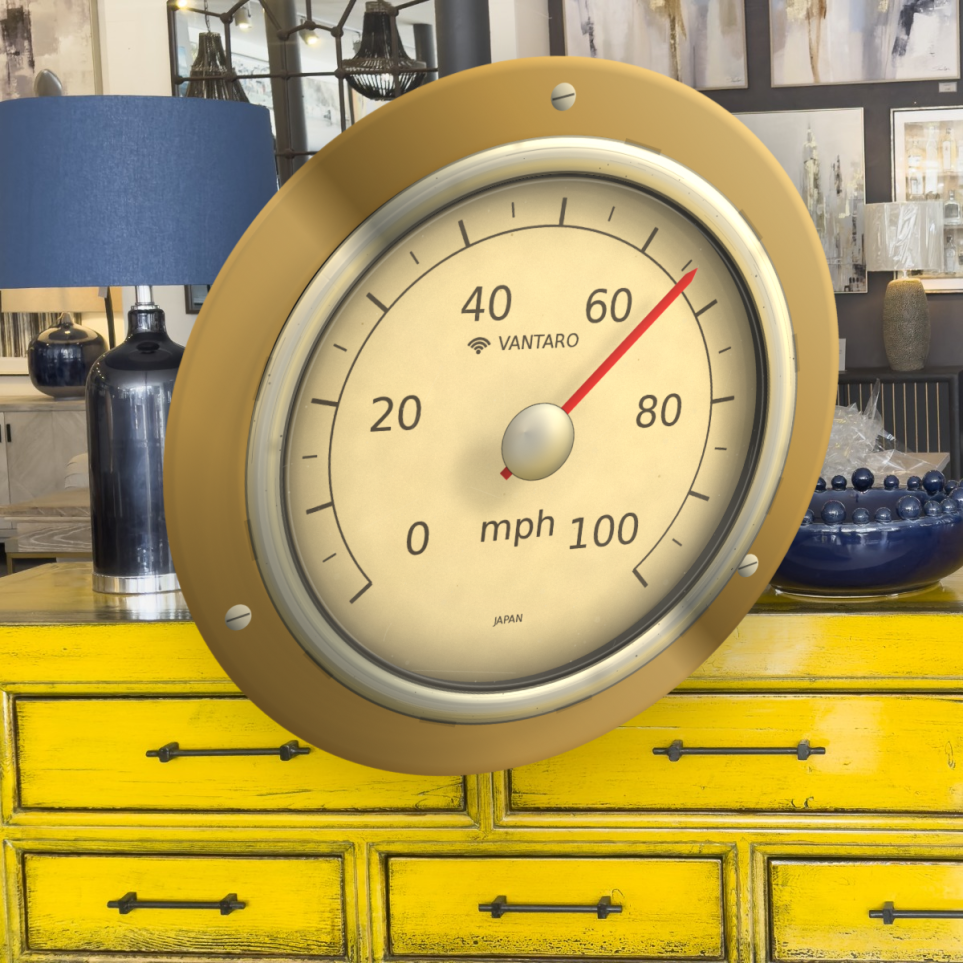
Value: 65 mph
